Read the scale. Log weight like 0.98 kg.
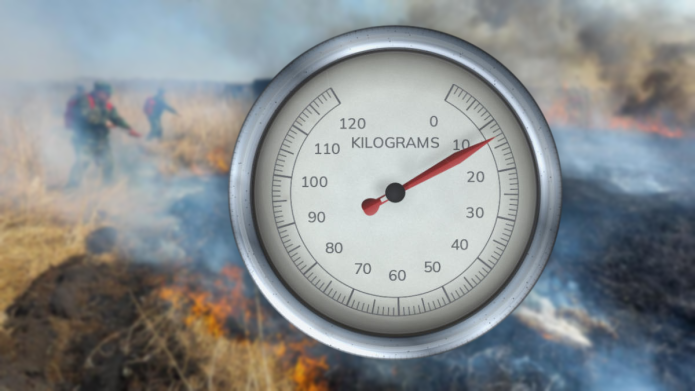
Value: 13 kg
